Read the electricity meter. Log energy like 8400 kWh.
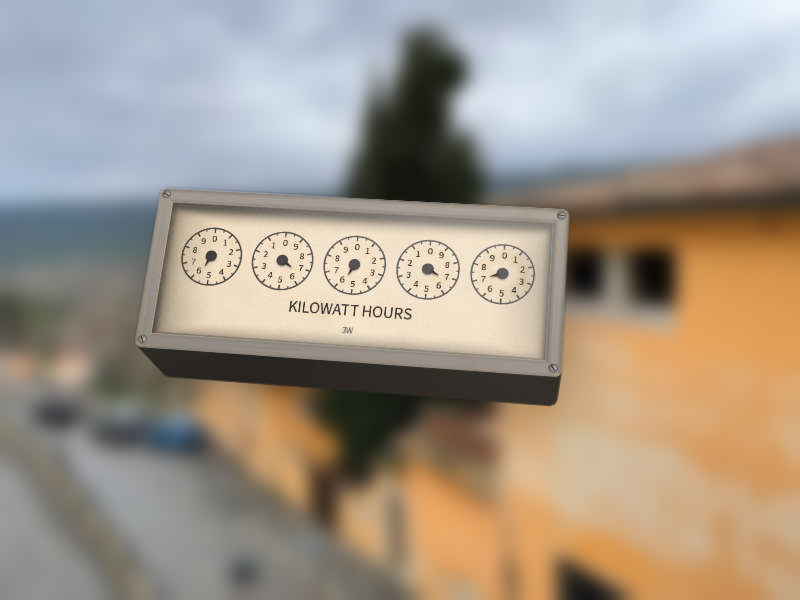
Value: 56567 kWh
